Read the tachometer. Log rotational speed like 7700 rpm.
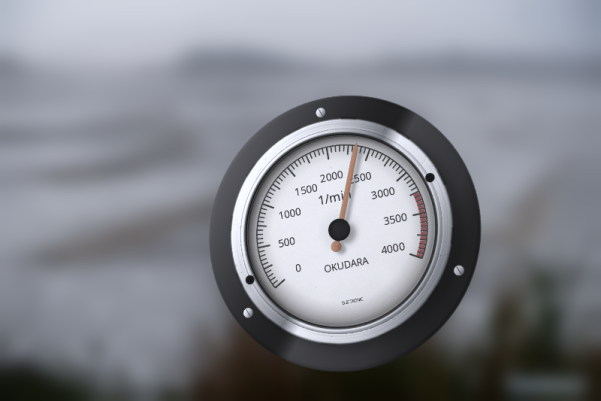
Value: 2350 rpm
